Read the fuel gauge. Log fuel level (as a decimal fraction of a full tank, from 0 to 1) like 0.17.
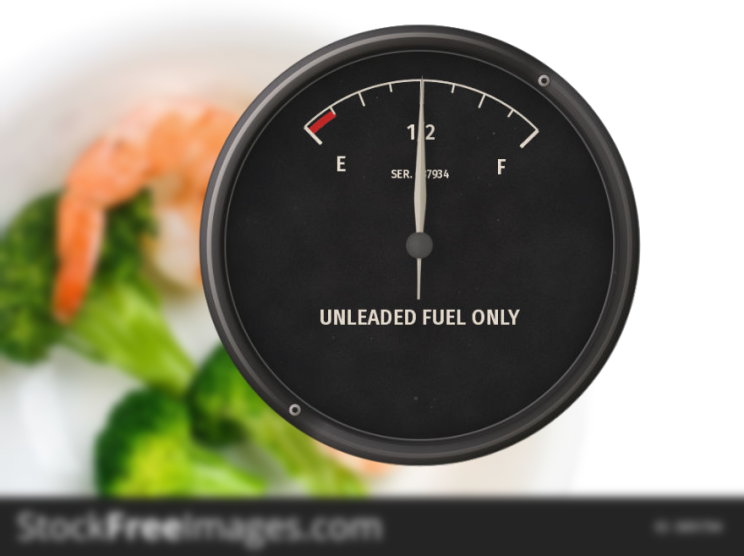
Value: 0.5
